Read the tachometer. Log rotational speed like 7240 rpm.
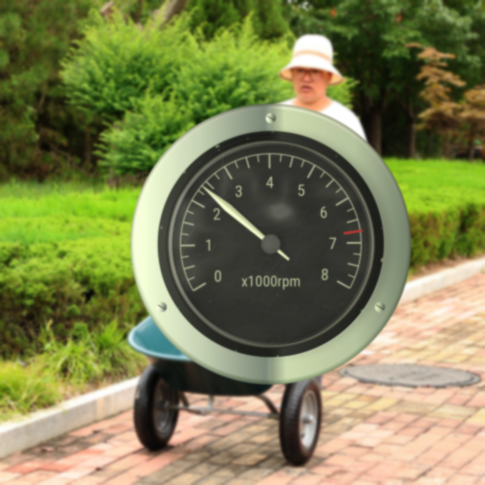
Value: 2375 rpm
